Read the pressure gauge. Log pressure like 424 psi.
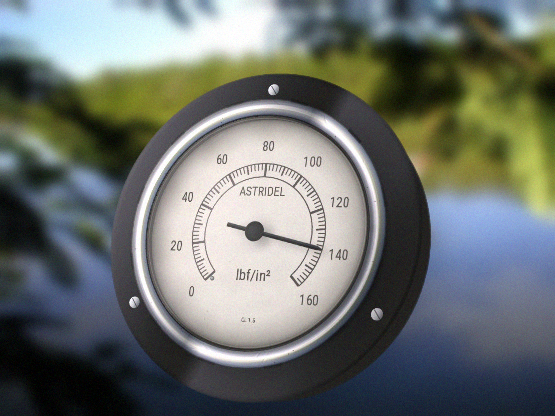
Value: 140 psi
